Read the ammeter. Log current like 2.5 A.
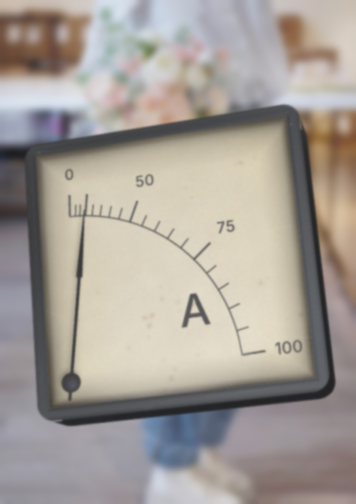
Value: 25 A
